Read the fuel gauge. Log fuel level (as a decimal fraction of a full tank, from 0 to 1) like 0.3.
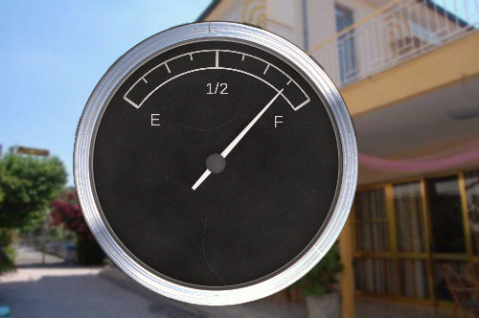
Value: 0.875
